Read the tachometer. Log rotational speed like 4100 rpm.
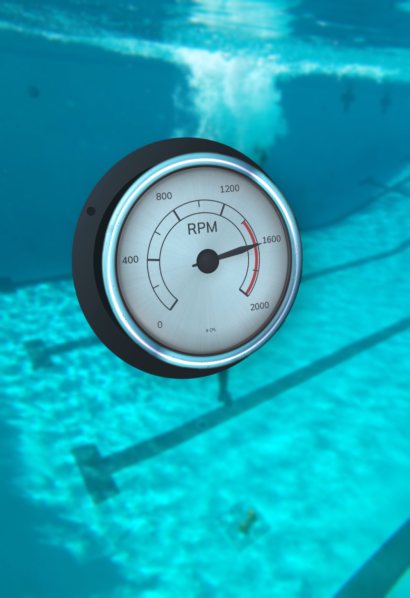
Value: 1600 rpm
